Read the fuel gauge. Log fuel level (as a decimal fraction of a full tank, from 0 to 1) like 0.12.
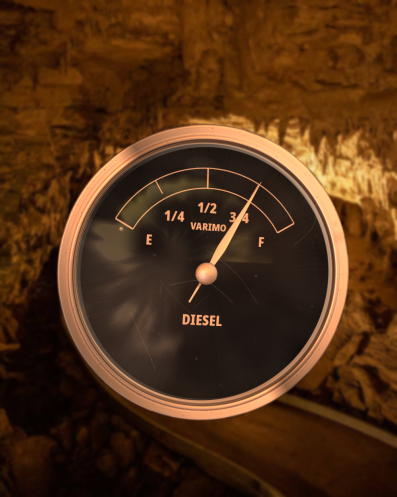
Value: 0.75
